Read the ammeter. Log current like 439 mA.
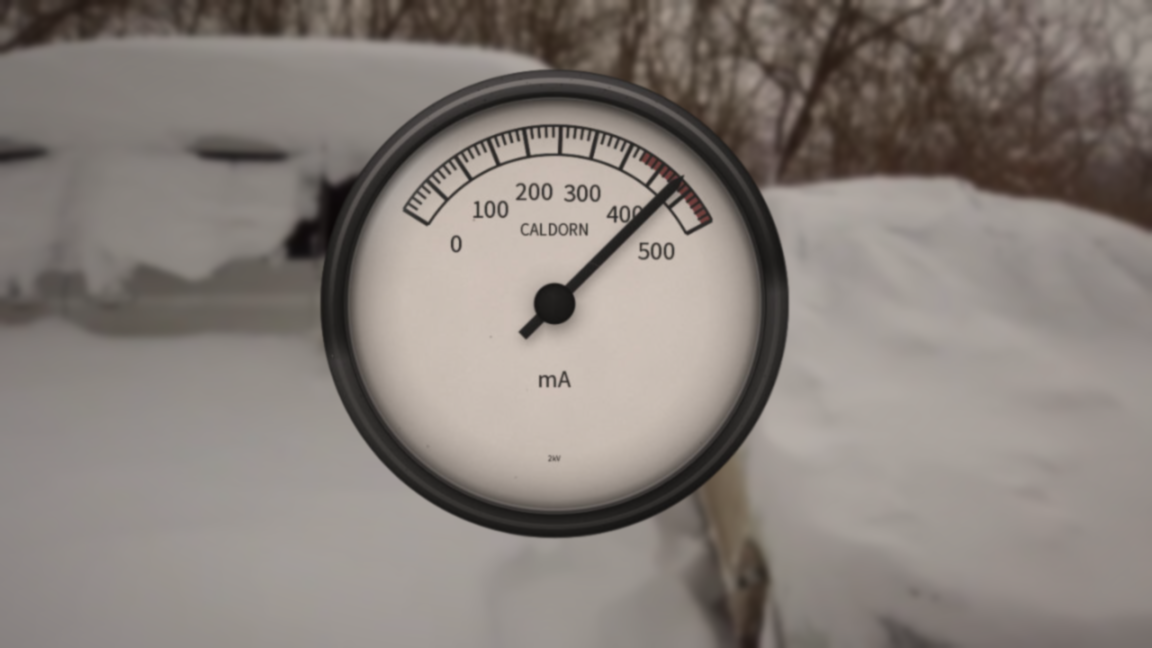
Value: 430 mA
